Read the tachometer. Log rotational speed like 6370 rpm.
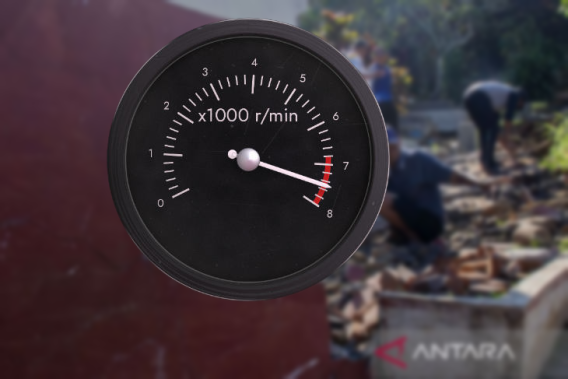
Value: 7500 rpm
